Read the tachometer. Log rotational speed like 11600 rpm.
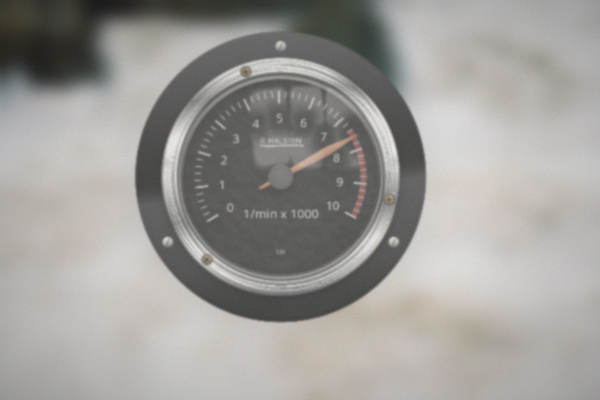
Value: 7600 rpm
